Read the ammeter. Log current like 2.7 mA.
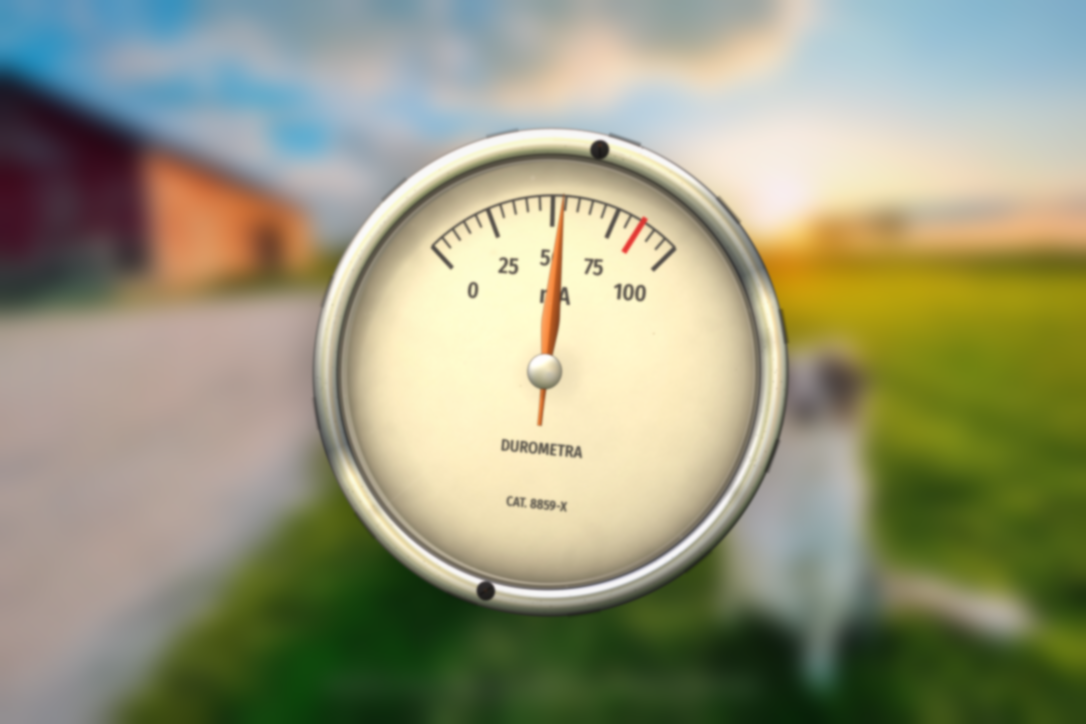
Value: 55 mA
